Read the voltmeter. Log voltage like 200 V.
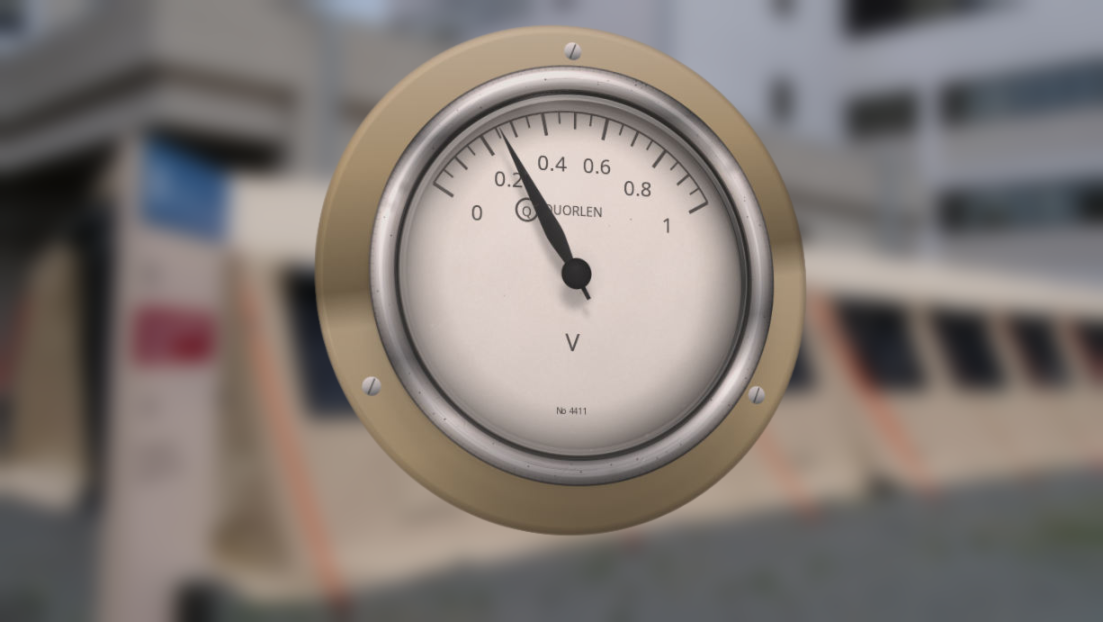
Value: 0.25 V
